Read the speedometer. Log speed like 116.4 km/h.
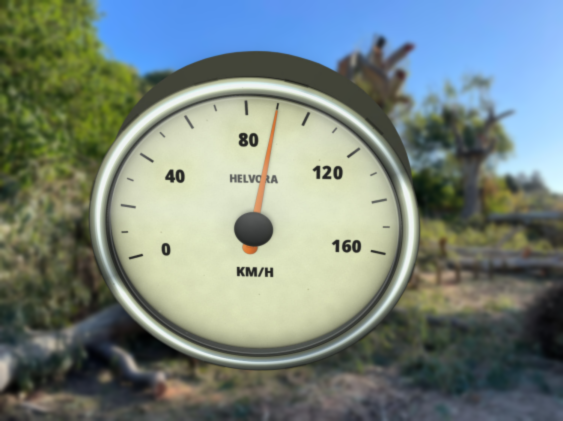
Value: 90 km/h
